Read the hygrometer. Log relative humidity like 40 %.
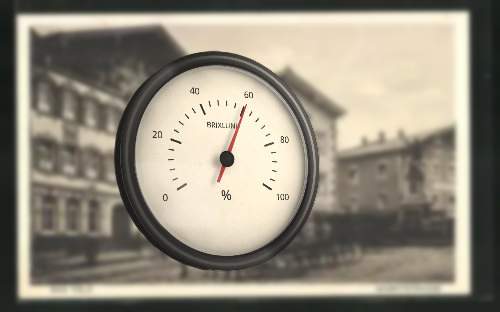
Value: 60 %
